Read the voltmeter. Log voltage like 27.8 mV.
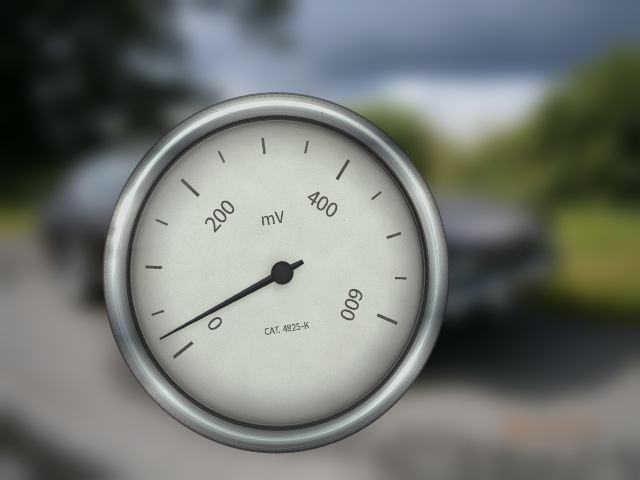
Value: 25 mV
